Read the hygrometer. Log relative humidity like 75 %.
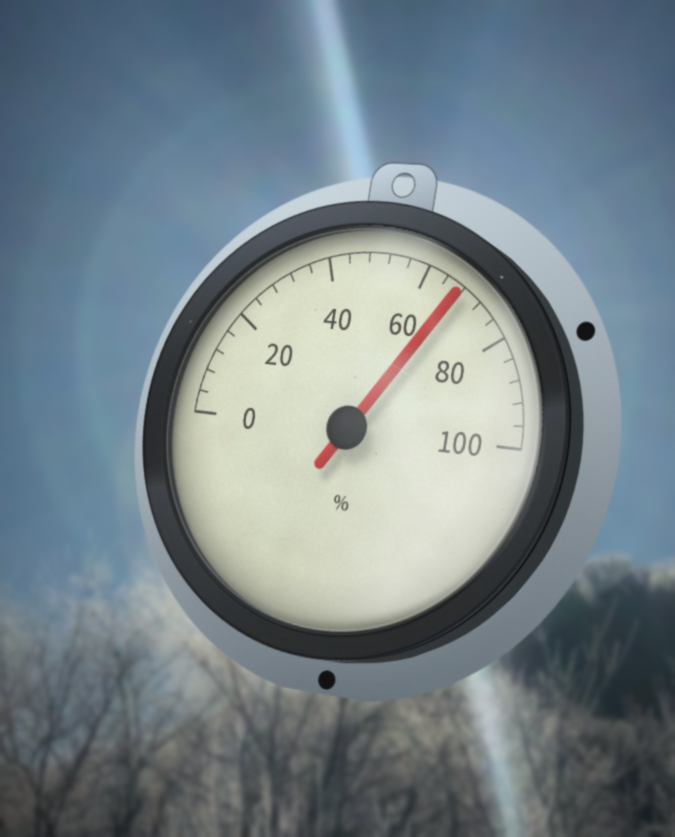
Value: 68 %
